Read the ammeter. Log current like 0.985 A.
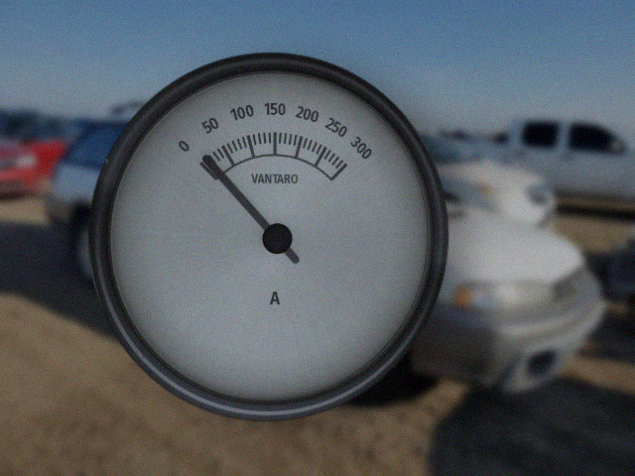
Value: 10 A
